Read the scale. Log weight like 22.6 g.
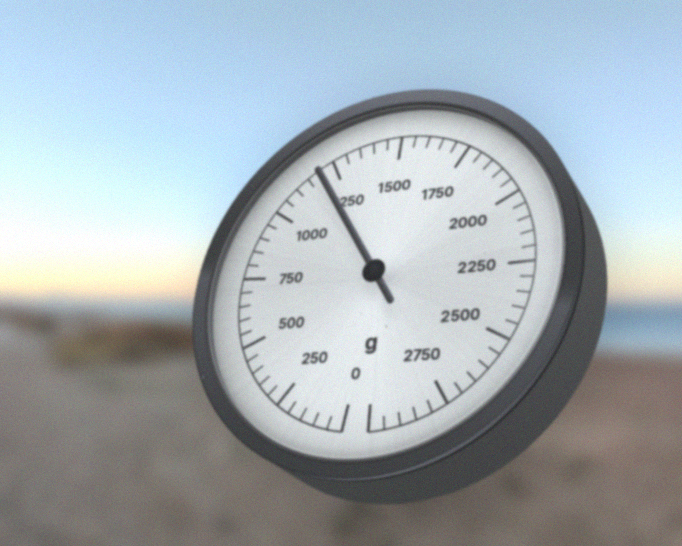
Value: 1200 g
